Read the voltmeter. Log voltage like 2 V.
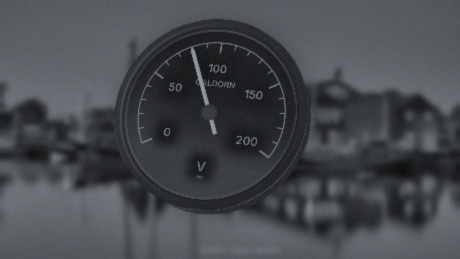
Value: 80 V
